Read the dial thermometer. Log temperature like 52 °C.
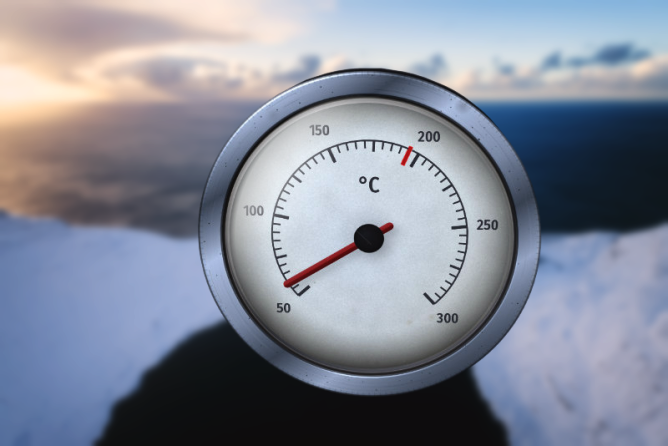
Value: 60 °C
